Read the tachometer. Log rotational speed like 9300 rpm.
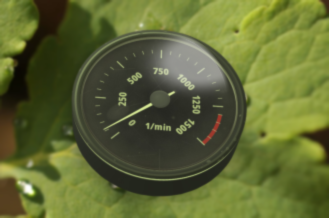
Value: 50 rpm
